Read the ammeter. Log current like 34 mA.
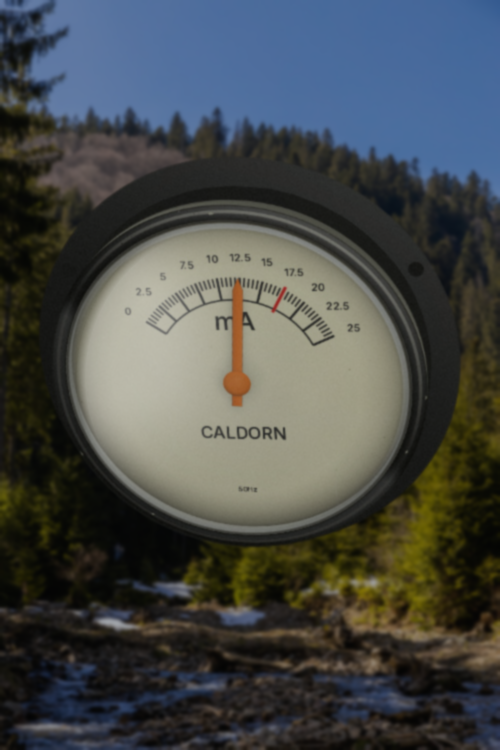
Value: 12.5 mA
